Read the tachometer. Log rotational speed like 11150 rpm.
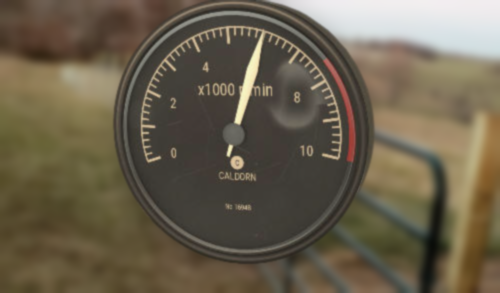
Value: 6000 rpm
